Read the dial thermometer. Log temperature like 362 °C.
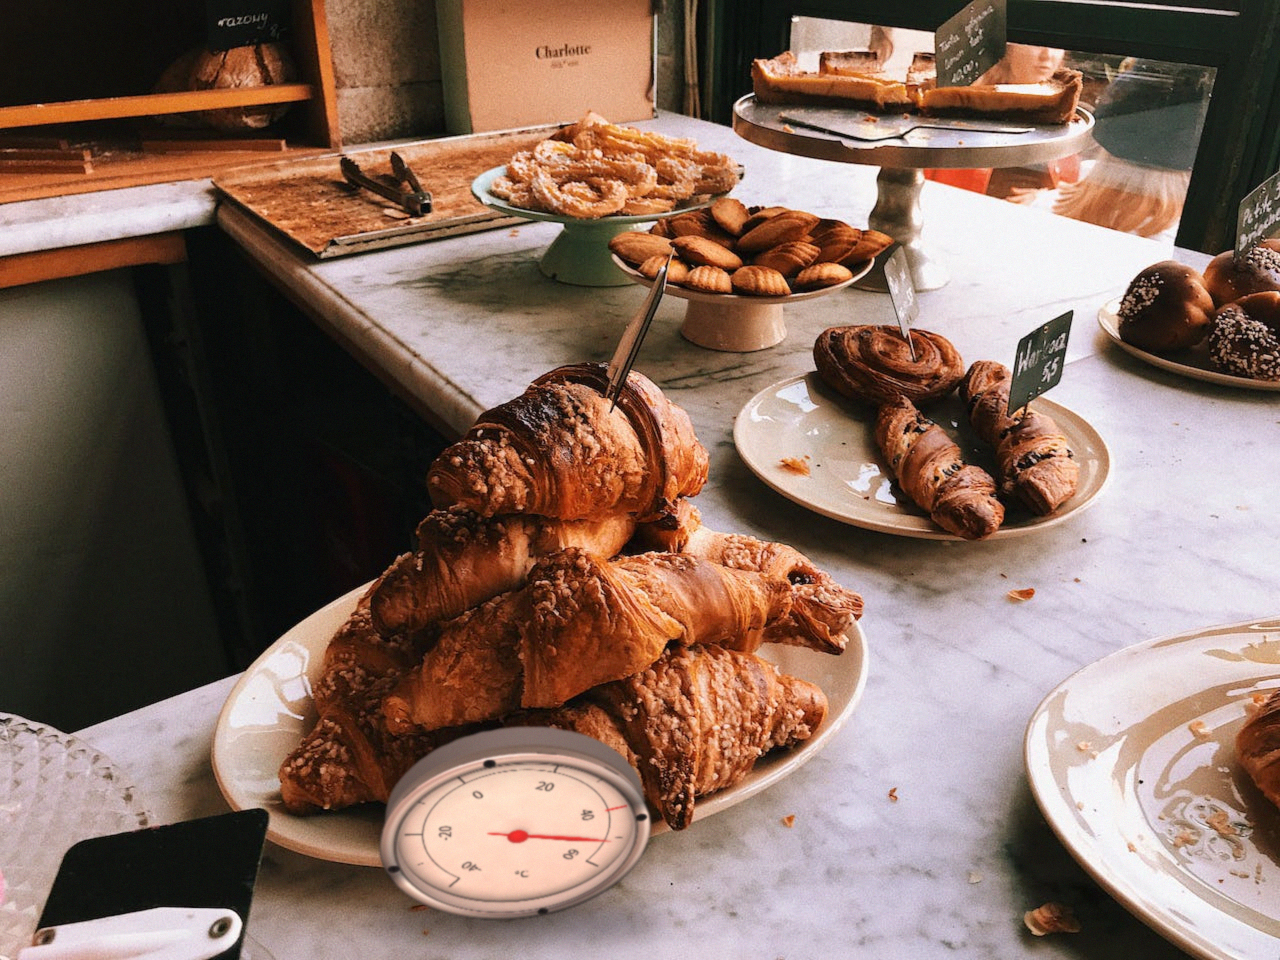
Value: 50 °C
